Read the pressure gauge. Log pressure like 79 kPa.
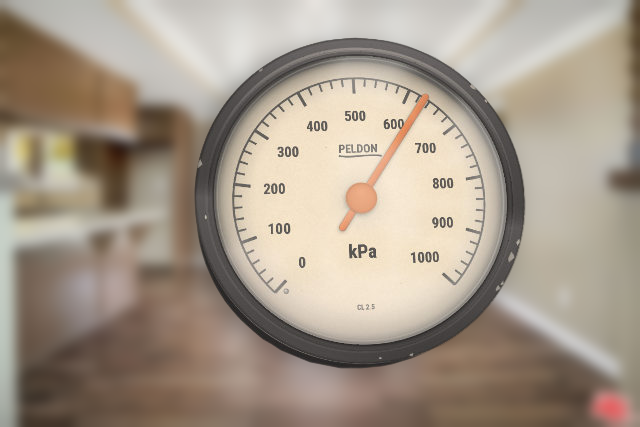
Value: 630 kPa
